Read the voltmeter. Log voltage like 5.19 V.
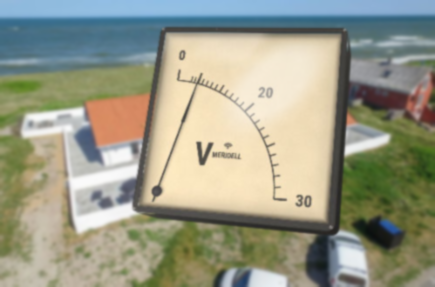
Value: 10 V
